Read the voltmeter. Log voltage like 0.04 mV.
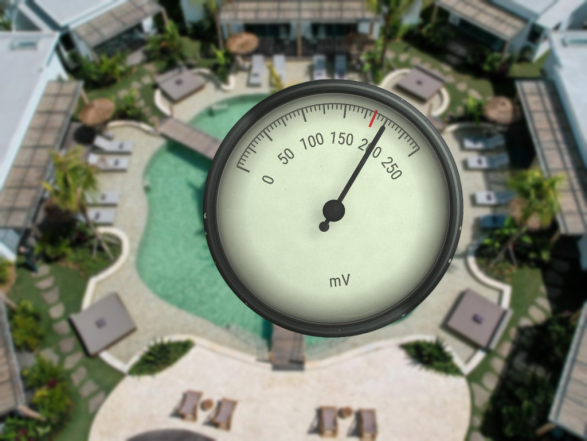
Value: 200 mV
